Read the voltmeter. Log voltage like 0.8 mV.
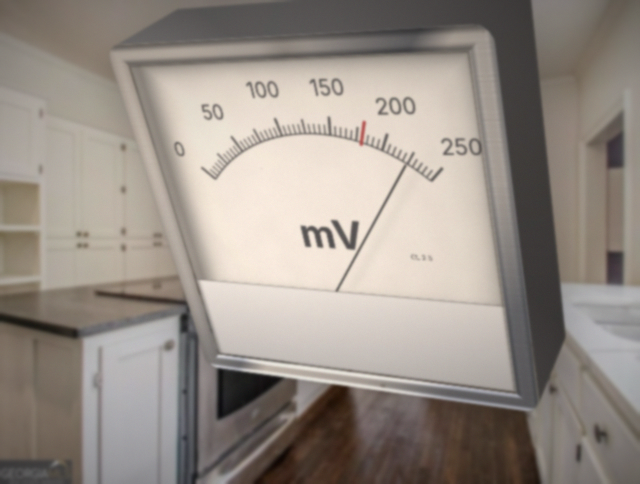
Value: 225 mV
